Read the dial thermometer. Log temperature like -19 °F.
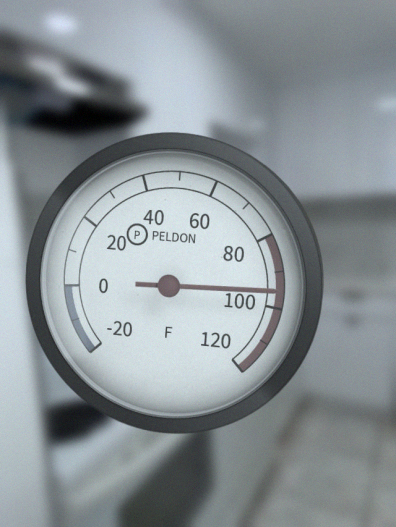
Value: 95 °F
